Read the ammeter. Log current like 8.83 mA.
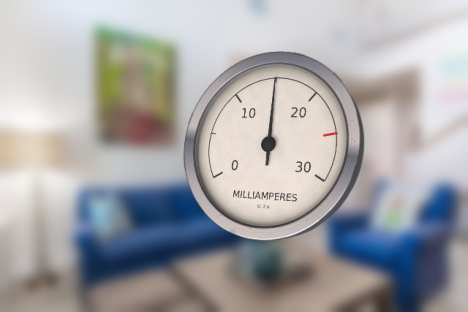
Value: 15 mA
